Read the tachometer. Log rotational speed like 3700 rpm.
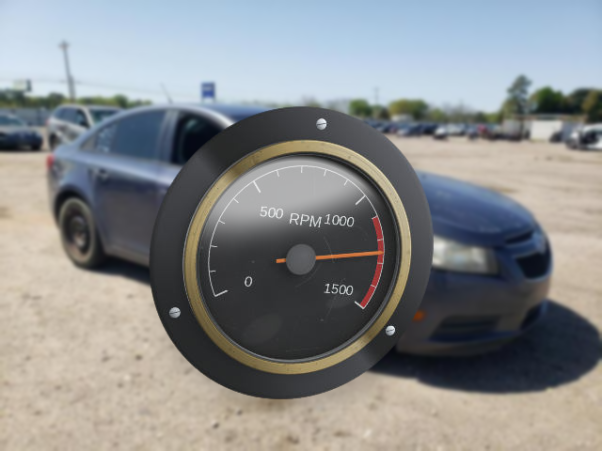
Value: 1250 rpm
